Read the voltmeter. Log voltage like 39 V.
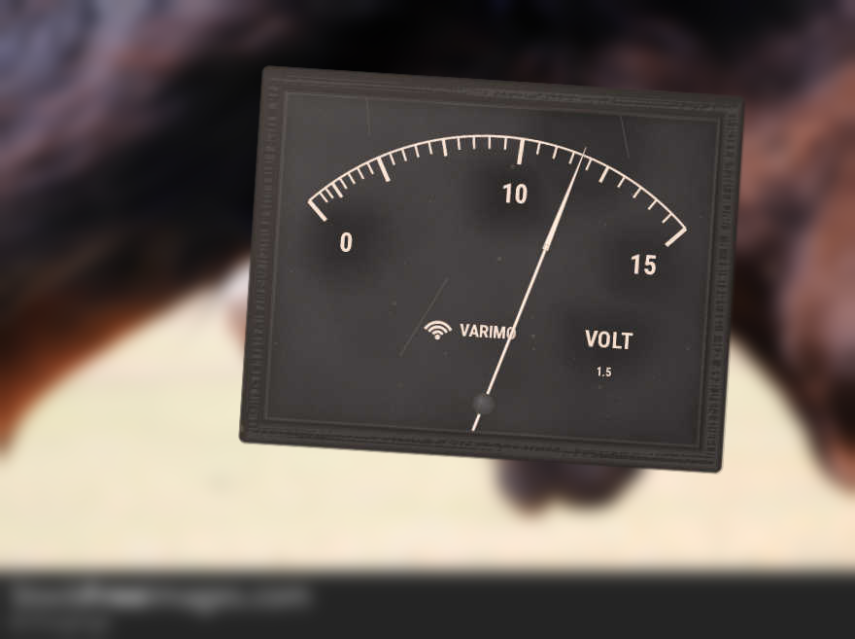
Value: 11.75 V
